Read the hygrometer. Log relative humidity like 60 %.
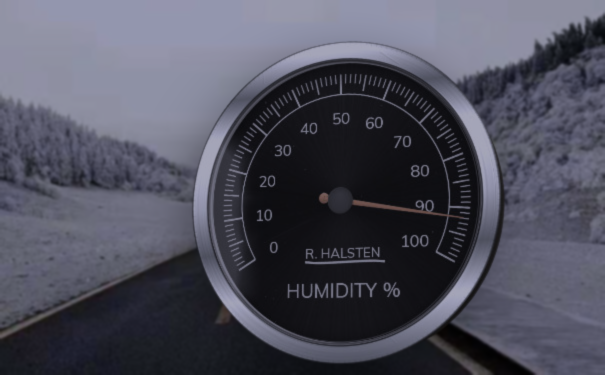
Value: 92 %
